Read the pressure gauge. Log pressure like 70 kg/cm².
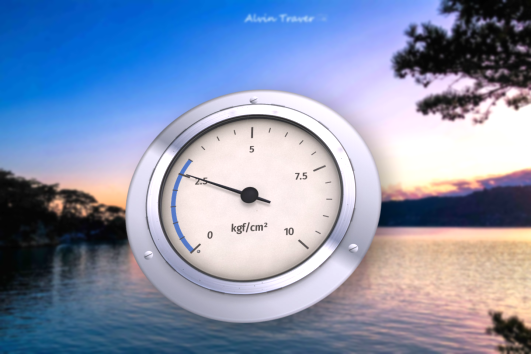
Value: 2.5 kg/cm²
